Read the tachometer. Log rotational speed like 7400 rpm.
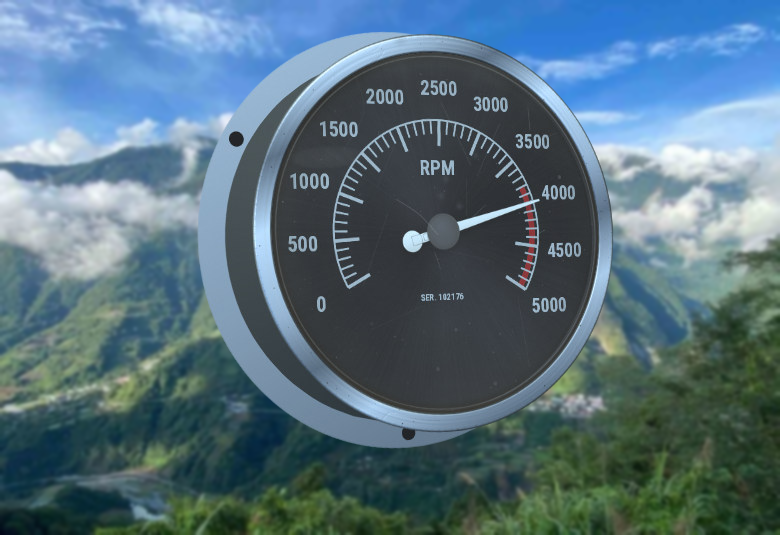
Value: 4000 rpm
